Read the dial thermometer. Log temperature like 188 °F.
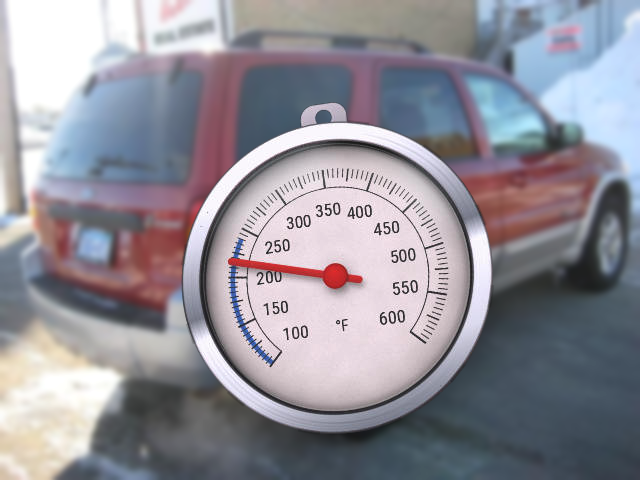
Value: 215 °F
